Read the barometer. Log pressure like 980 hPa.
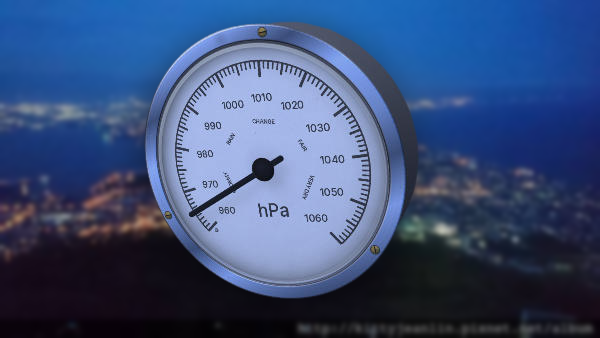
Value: 965 hPa
